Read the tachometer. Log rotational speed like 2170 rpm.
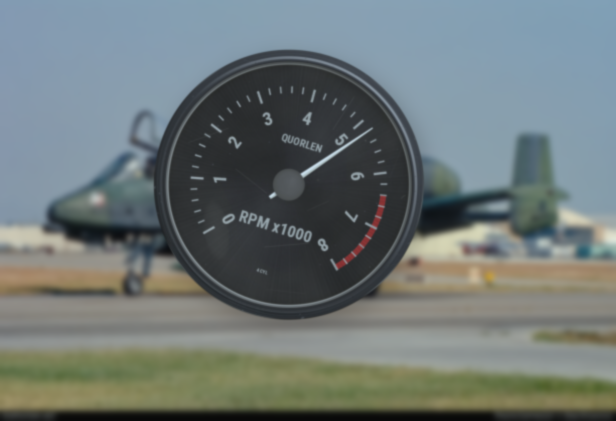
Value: 5200 rpm
